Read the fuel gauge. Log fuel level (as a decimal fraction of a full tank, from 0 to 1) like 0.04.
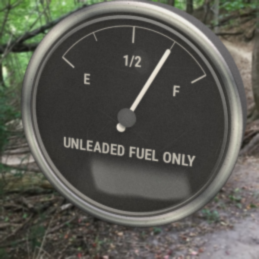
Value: 0.75
